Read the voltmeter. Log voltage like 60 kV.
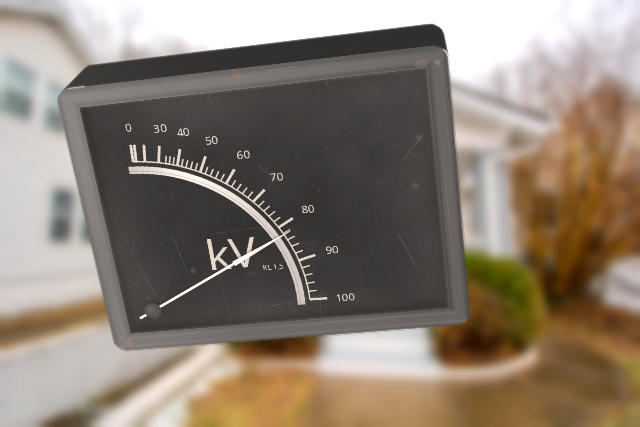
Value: 82 kV
